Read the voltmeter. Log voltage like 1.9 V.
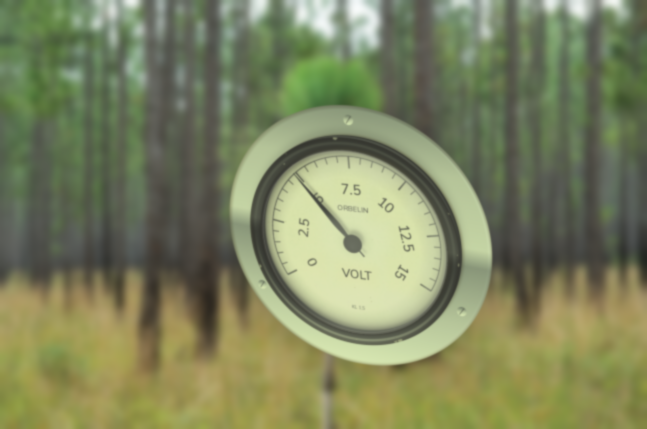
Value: 5 V
